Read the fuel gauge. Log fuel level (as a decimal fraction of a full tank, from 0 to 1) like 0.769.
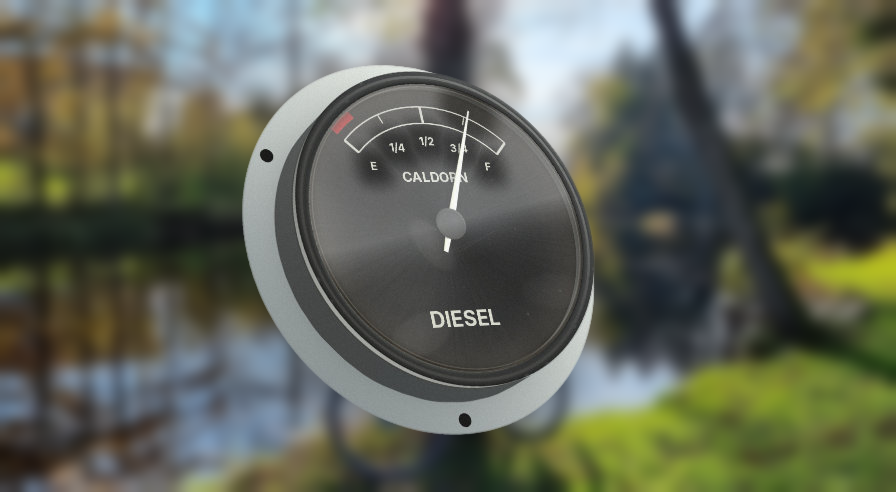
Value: 0.75
